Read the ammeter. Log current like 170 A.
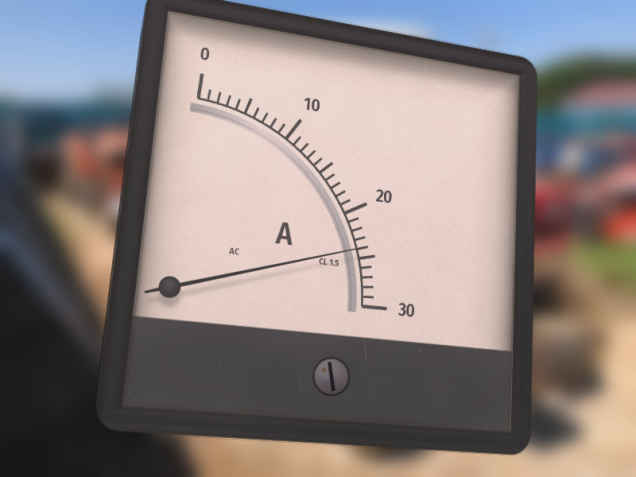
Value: 24 A
